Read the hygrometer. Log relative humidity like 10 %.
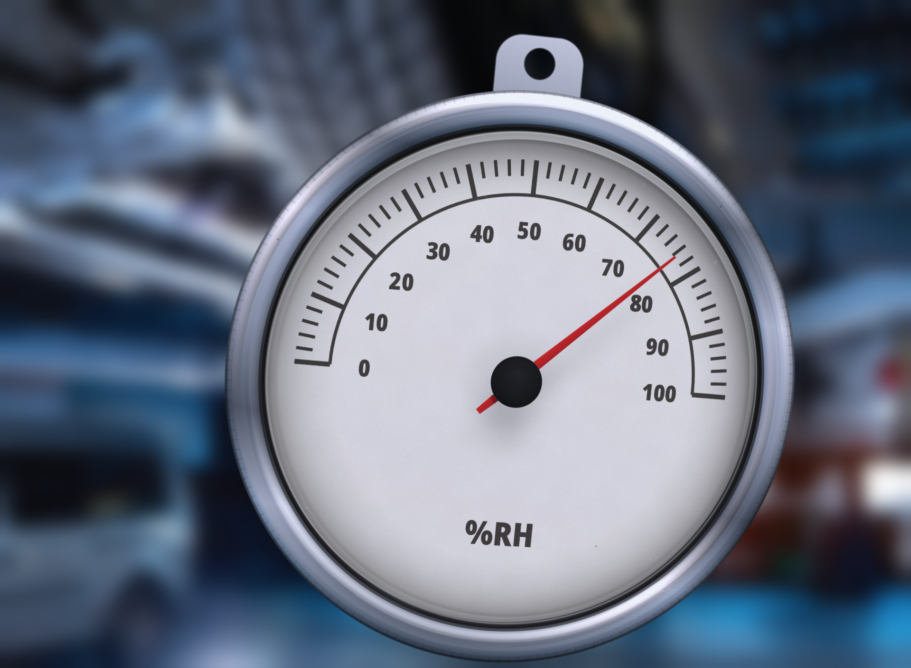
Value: 76 %
